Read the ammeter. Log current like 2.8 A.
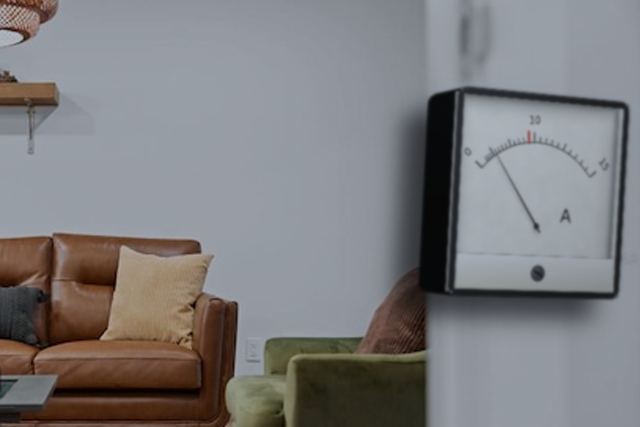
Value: 5 A
